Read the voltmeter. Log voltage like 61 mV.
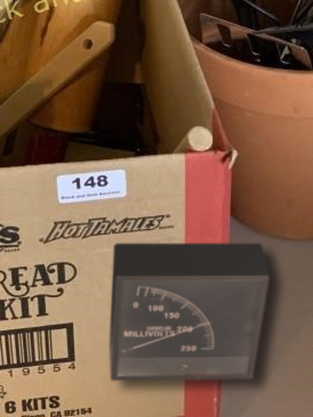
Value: 200 mV
